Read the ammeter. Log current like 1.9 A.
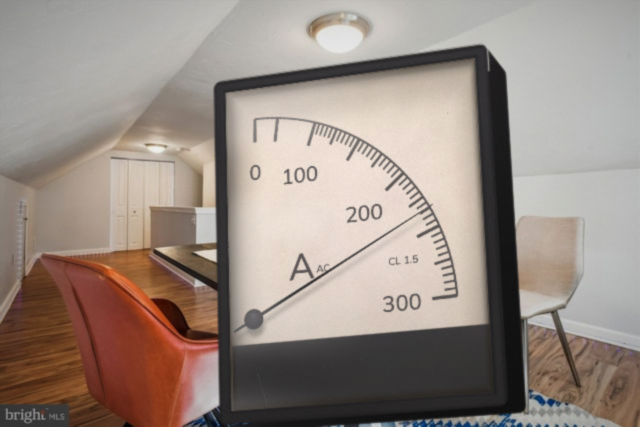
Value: 235 A
